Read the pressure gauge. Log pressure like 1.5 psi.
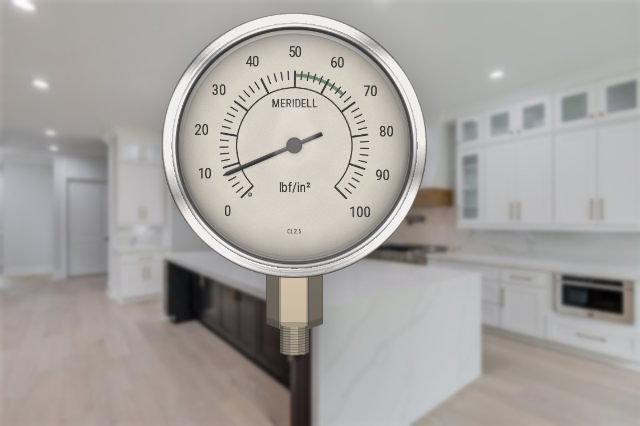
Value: 8 psi
